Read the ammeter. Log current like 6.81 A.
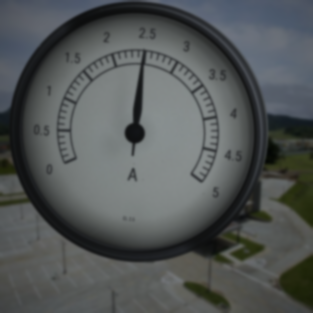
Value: 2.5 A
